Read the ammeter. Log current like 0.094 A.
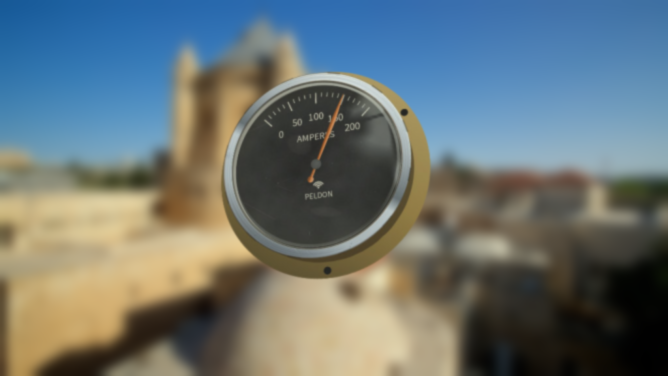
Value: 150 A
